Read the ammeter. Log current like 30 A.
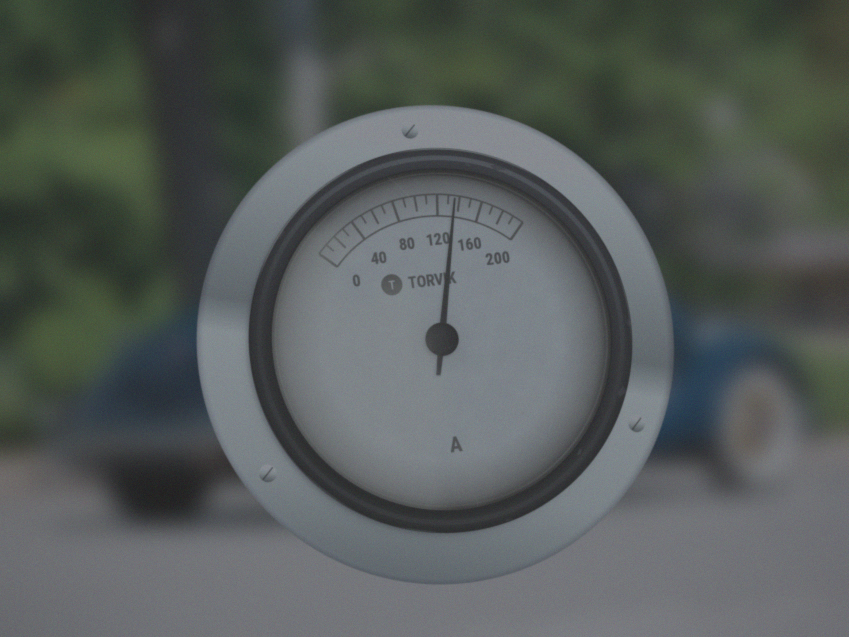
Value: 135 A
